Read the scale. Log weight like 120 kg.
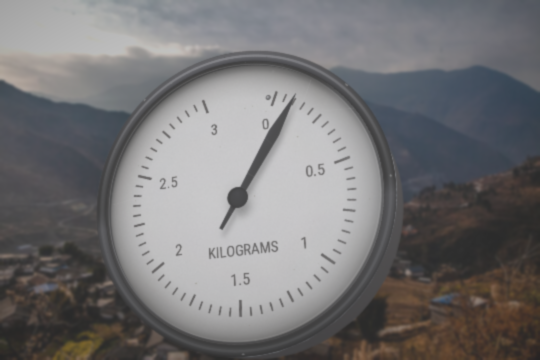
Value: 0.1 kg
